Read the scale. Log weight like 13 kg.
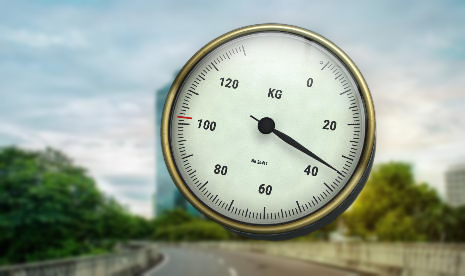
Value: 35 kg
